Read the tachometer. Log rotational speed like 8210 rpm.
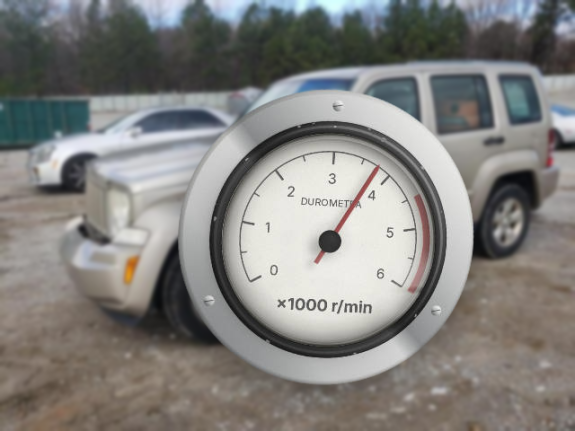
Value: 3750 rpm
